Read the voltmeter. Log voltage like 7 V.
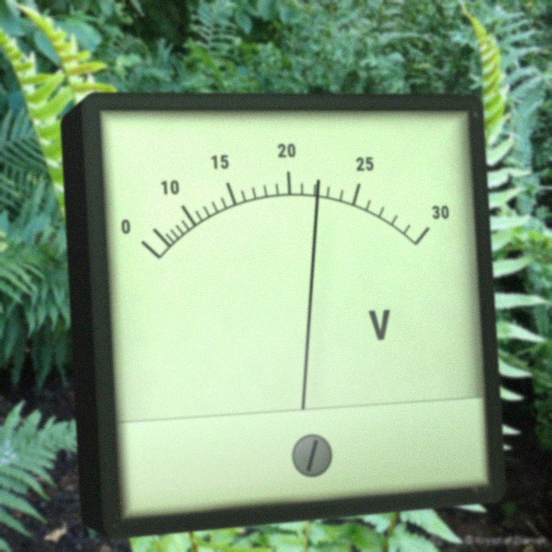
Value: 22 V
